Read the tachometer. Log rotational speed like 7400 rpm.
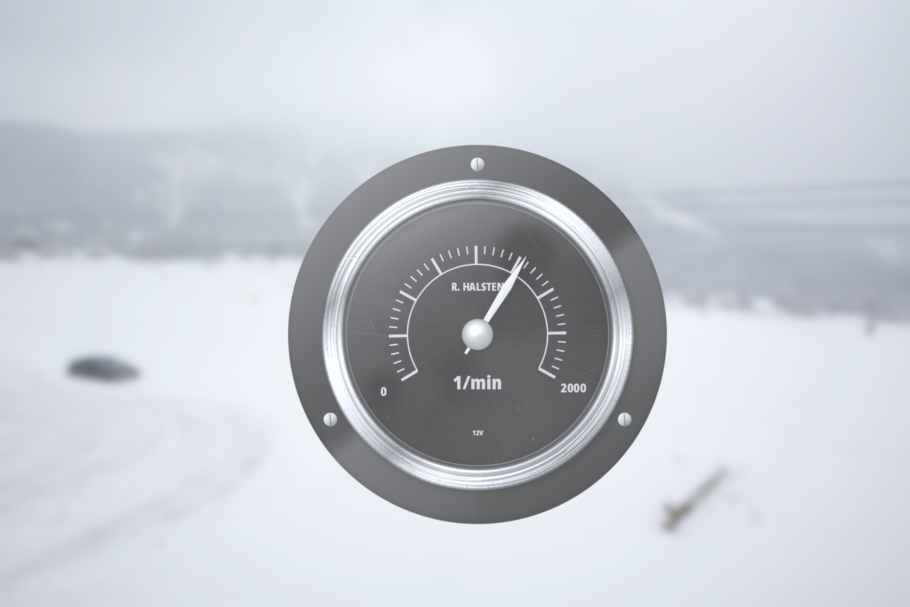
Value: 1275 rpm
